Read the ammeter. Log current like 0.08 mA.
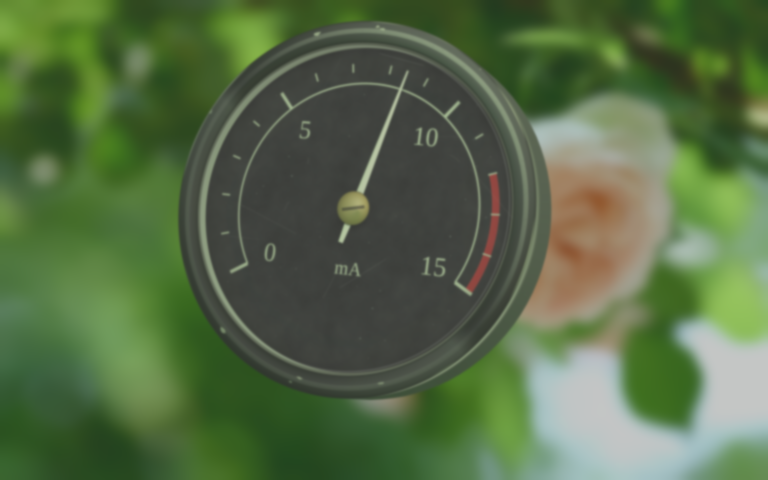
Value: 8.5 mA
